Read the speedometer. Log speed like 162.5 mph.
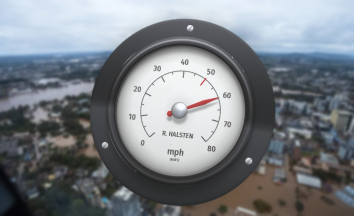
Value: 60 mph
